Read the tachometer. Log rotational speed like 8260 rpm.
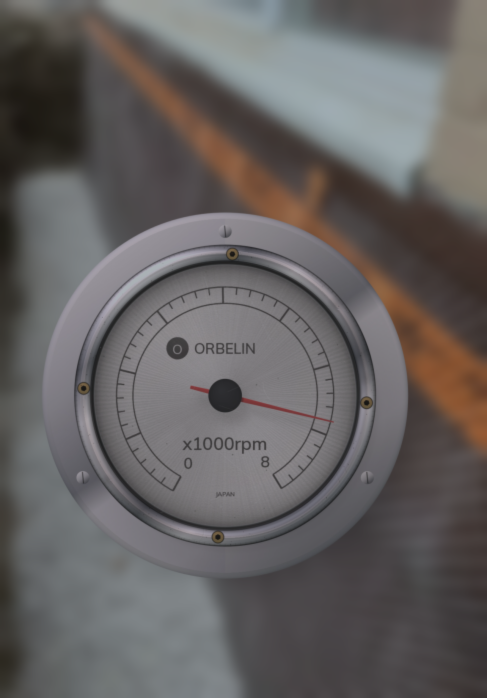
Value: 6800 rpm
